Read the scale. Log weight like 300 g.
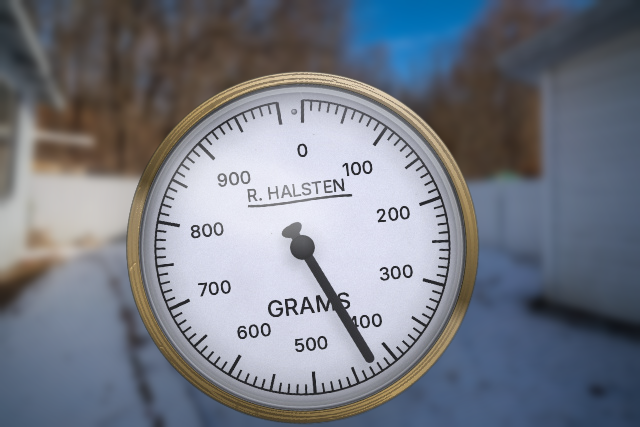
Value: 425 g
